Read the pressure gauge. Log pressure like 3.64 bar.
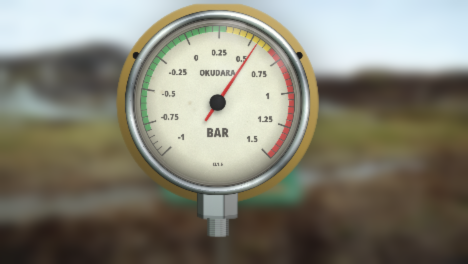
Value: 0.55 bar
